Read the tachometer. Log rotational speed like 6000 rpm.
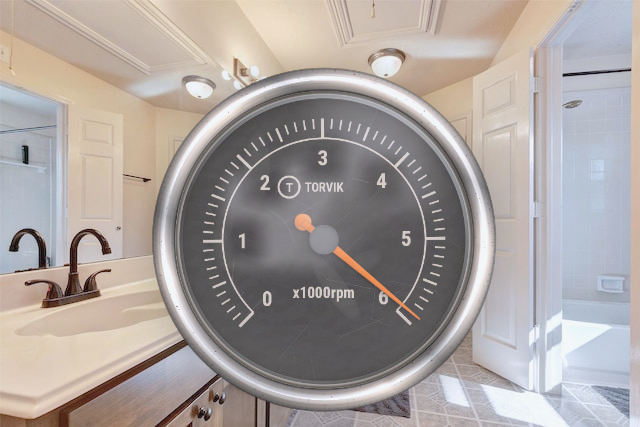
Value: 5900 rpm
